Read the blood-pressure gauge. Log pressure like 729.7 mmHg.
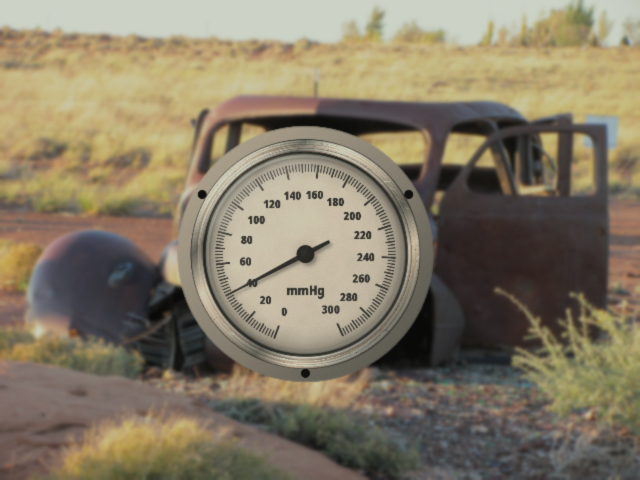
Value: 40 mmHg
